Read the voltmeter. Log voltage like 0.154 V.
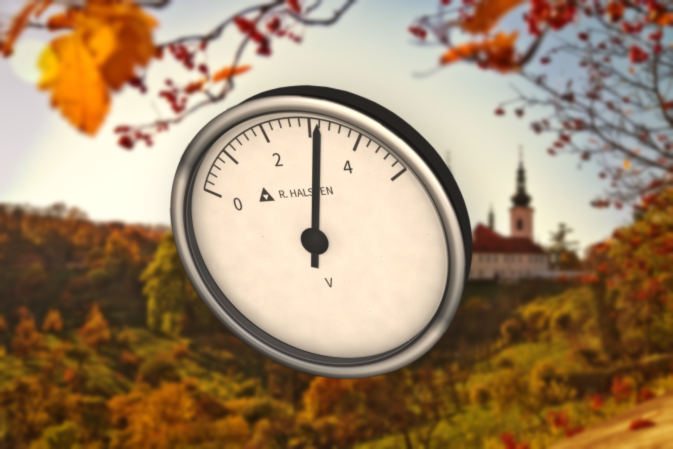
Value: 3.2 V
